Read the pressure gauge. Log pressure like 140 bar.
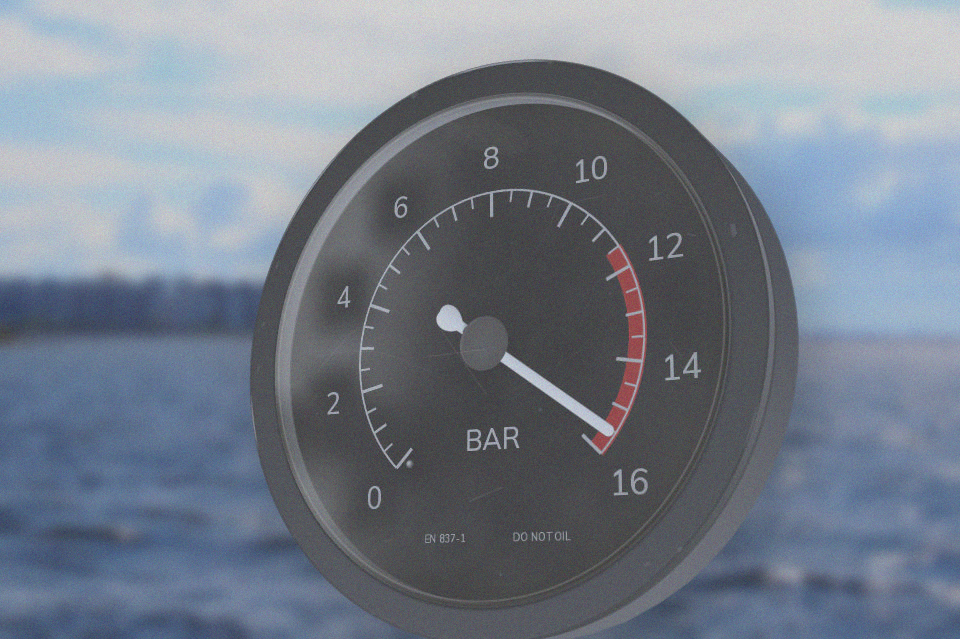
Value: 15.5 bar
